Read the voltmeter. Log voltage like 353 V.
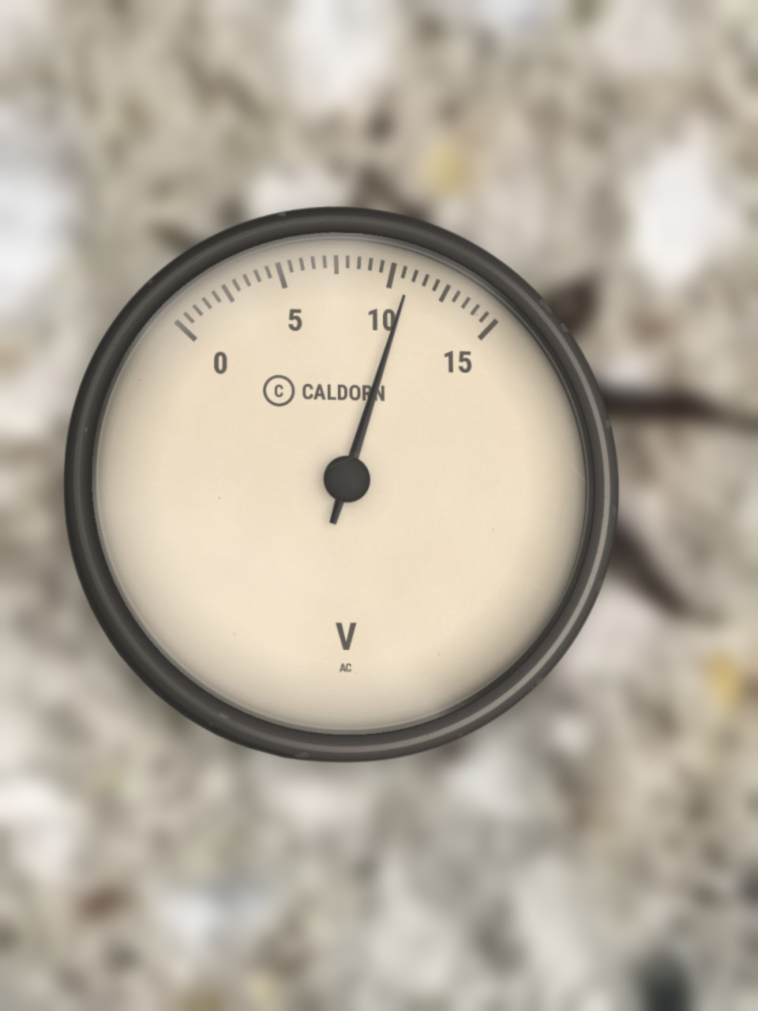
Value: 10.75 V
